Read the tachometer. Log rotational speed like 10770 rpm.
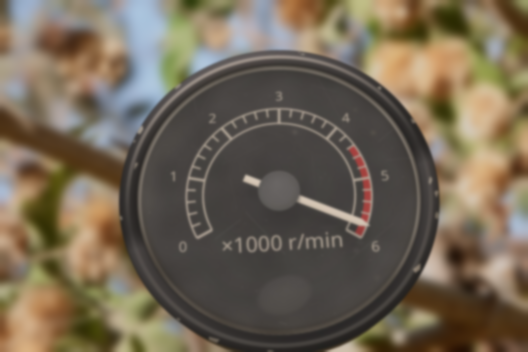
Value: 5800 rpm
